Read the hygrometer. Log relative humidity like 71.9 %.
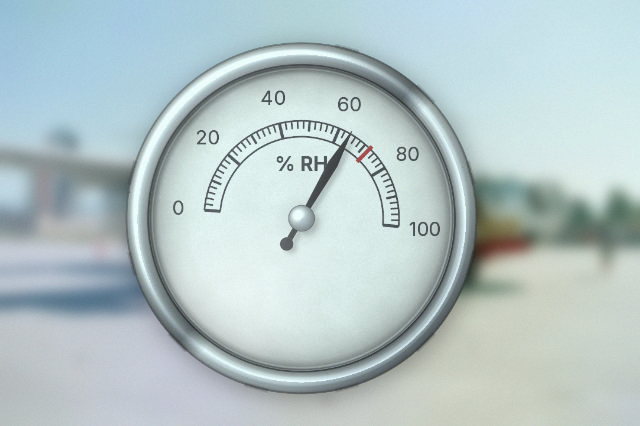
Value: 64 %
